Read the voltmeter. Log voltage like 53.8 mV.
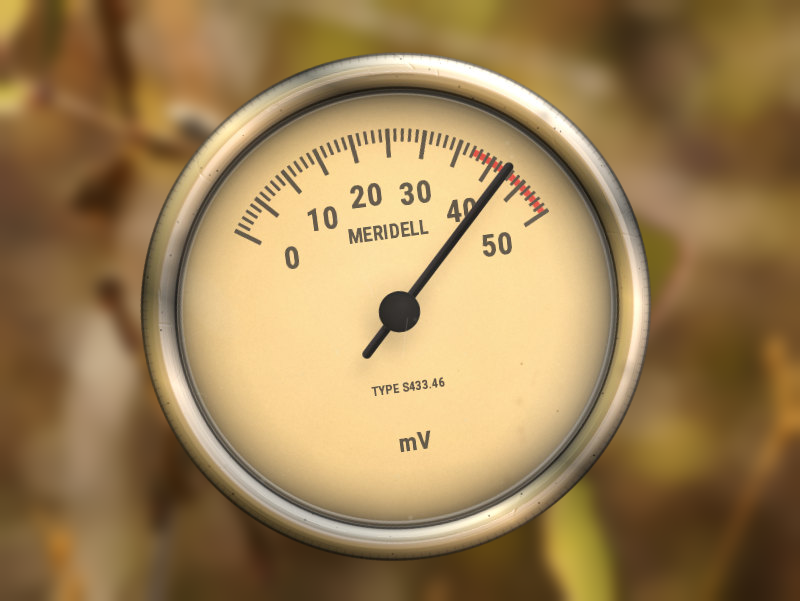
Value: 42 mV
